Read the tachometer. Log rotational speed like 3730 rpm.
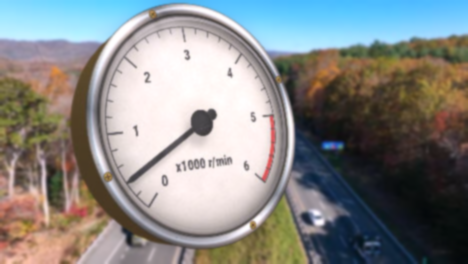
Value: 400 rpm
